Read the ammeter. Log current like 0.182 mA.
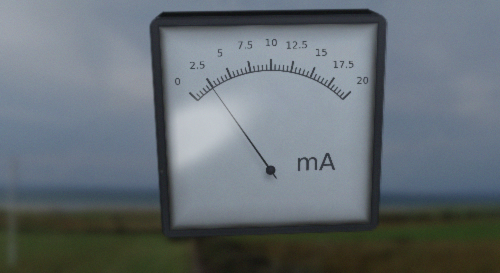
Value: 2.5 mA
